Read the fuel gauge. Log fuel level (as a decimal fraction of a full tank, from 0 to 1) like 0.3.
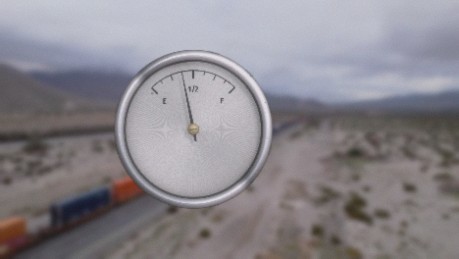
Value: 0.375
